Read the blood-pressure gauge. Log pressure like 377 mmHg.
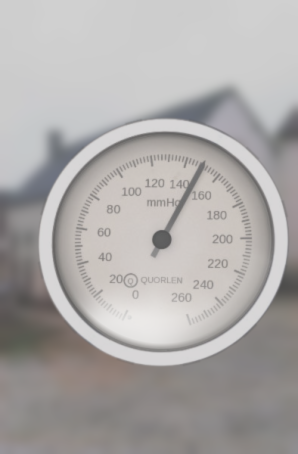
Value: 150 mmHg
